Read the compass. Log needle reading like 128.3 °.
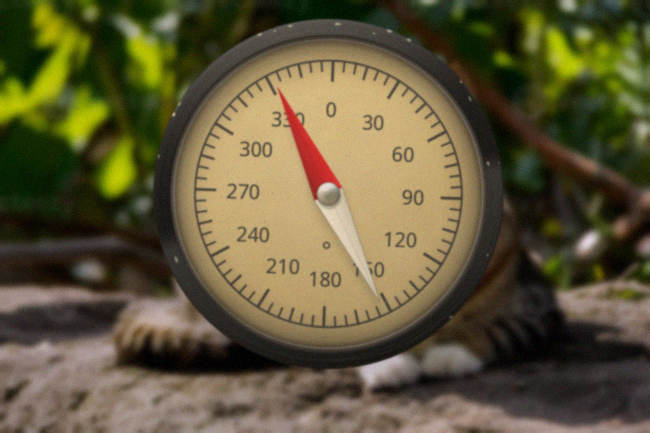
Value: 332.5 °
